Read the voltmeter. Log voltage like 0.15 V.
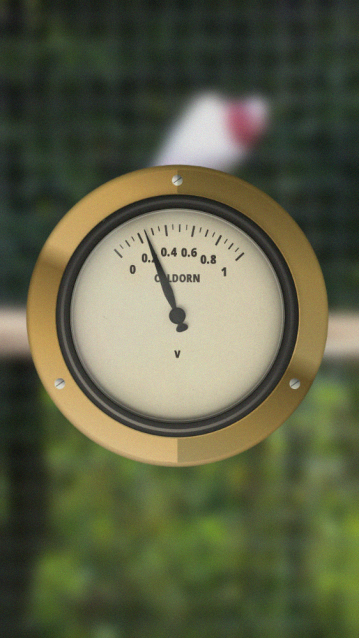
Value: 0.25 V
